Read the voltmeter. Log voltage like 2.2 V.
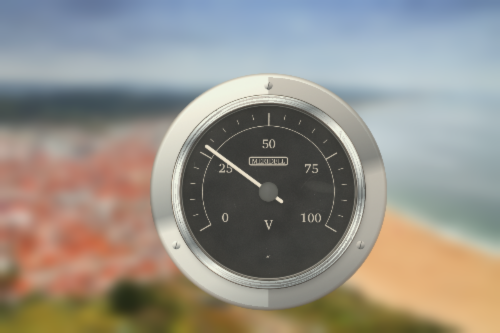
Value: 27.5 V
